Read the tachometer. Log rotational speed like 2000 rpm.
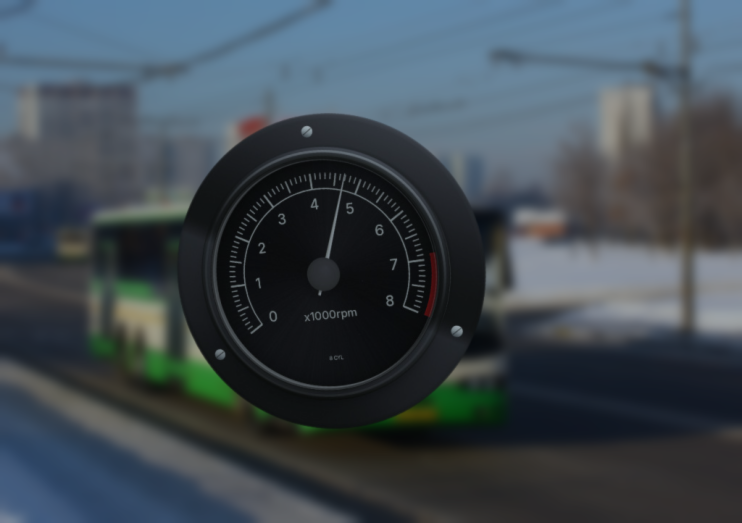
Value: 4700 rpm
